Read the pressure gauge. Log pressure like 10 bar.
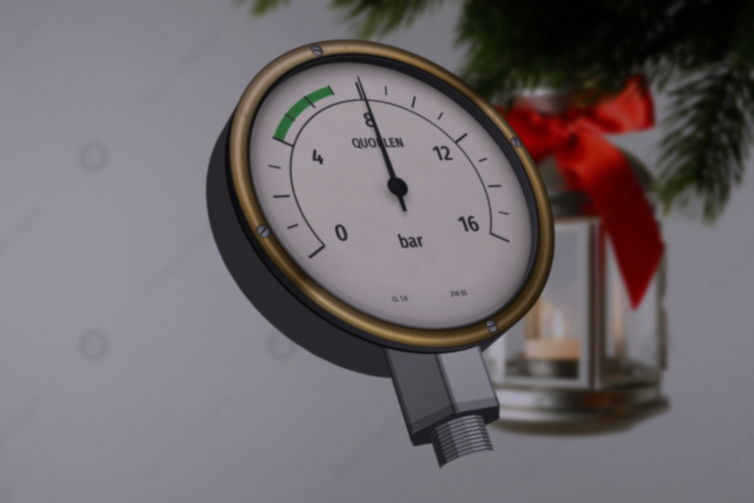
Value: 8 bar
